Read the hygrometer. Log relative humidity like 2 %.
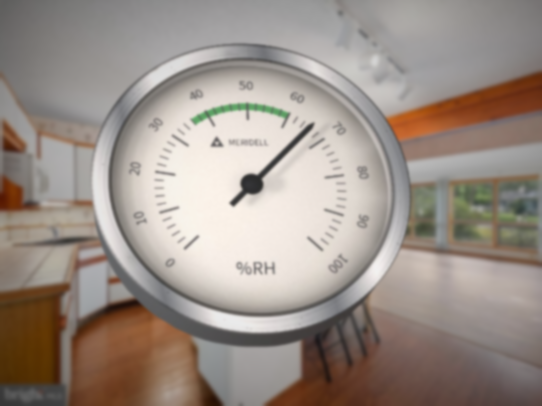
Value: 66 %
